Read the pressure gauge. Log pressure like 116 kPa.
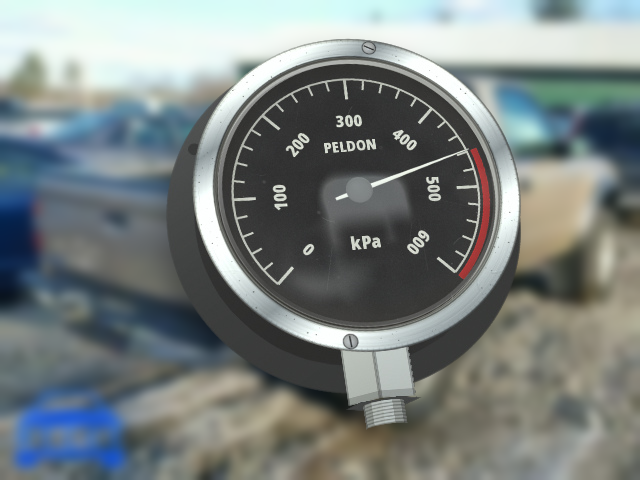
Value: 460 kPa
